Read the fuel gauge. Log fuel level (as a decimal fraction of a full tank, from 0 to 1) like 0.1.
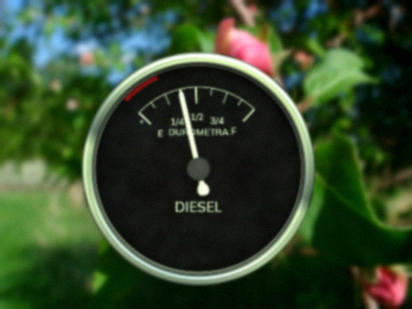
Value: 0.375
